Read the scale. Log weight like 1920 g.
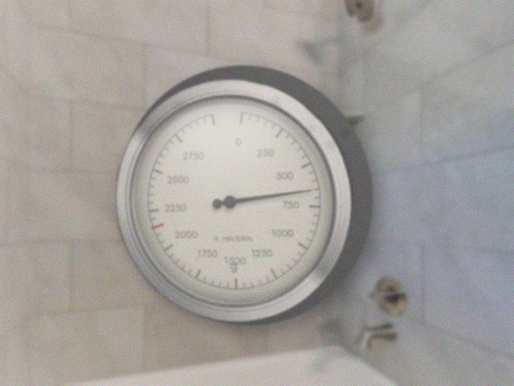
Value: 650 g
